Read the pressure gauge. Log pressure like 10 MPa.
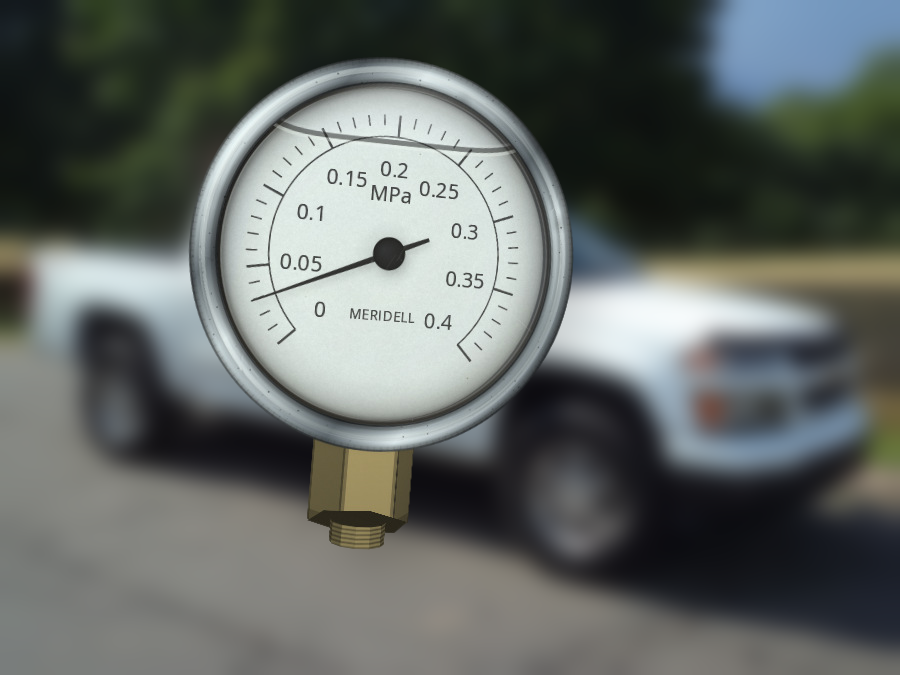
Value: 0.03 MPa
